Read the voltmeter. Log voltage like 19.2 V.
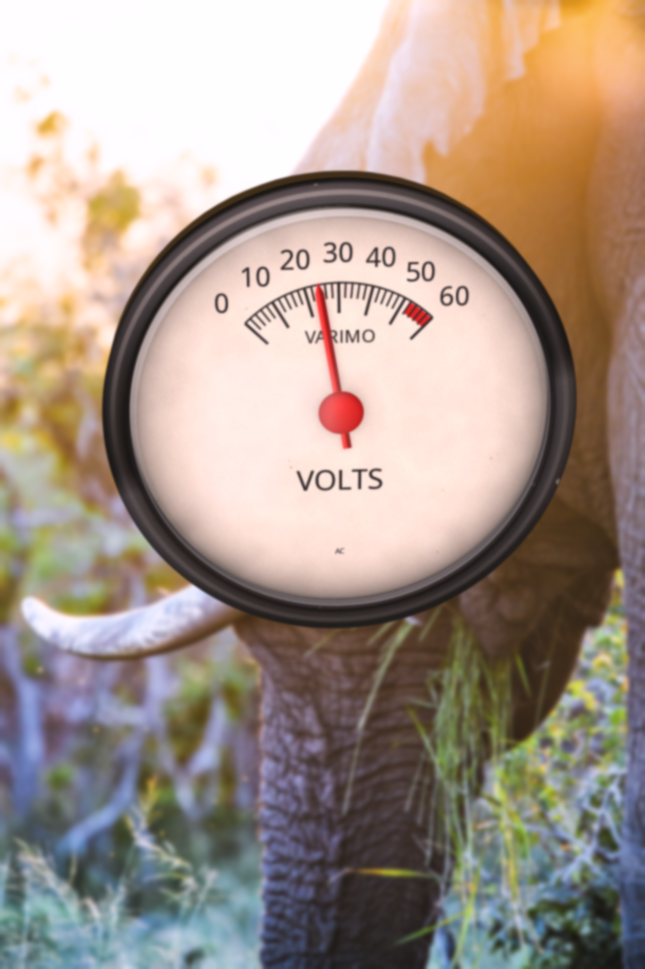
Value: 24 V
